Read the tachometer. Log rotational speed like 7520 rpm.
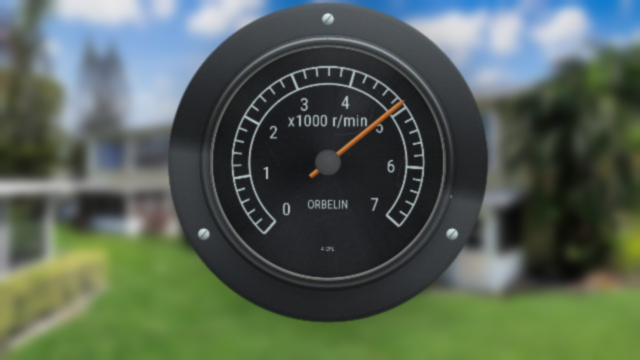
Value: 4900 rpm
